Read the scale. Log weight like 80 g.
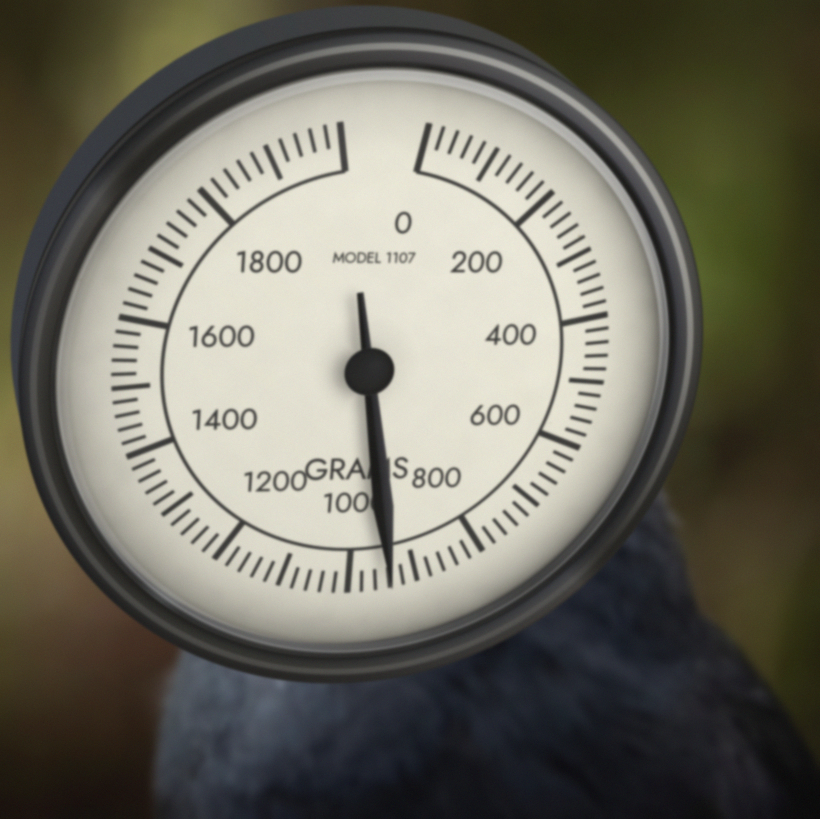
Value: 940 g
